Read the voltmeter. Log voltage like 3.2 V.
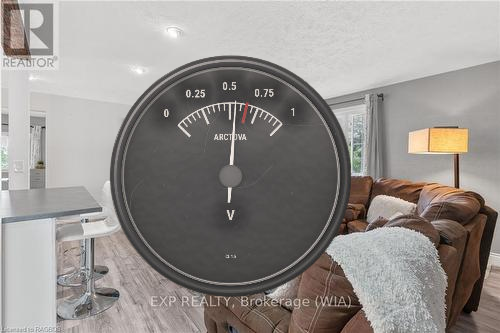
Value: 0.55 V
